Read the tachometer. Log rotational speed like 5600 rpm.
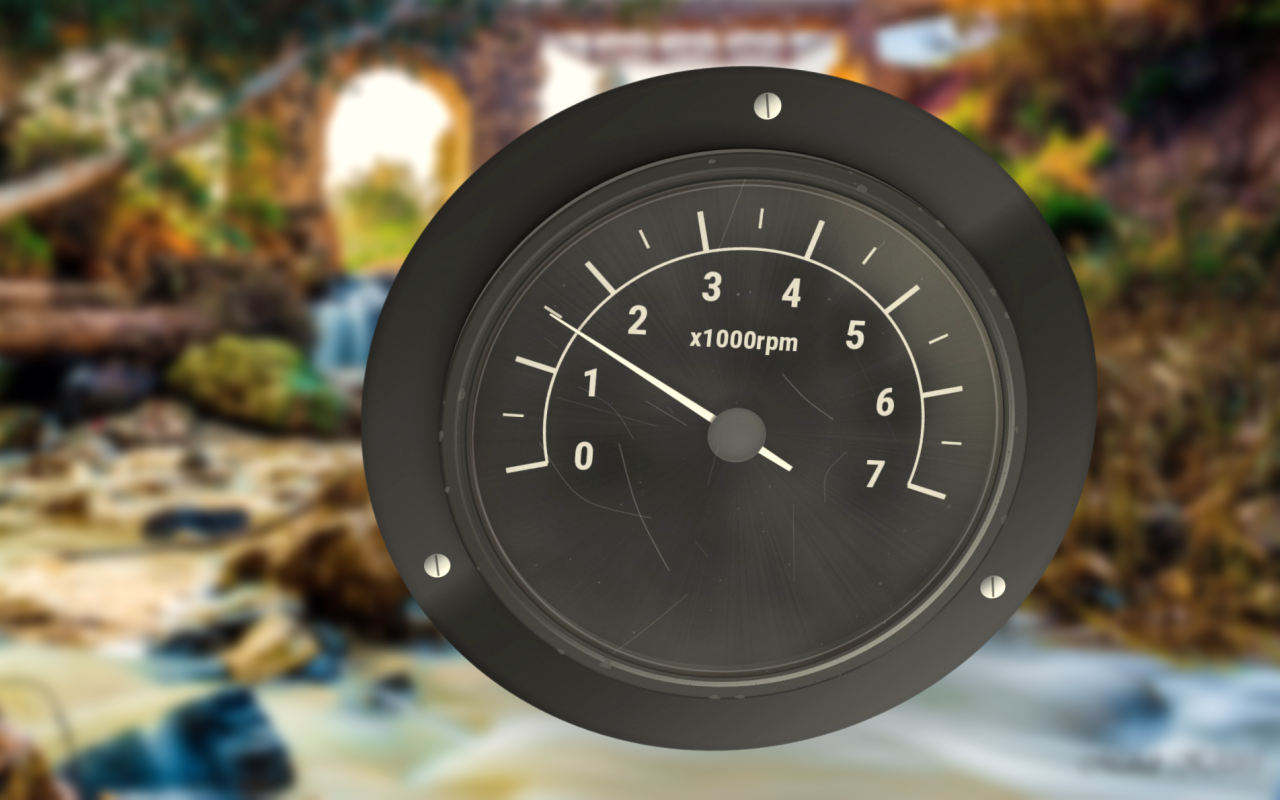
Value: 1500 rpm
